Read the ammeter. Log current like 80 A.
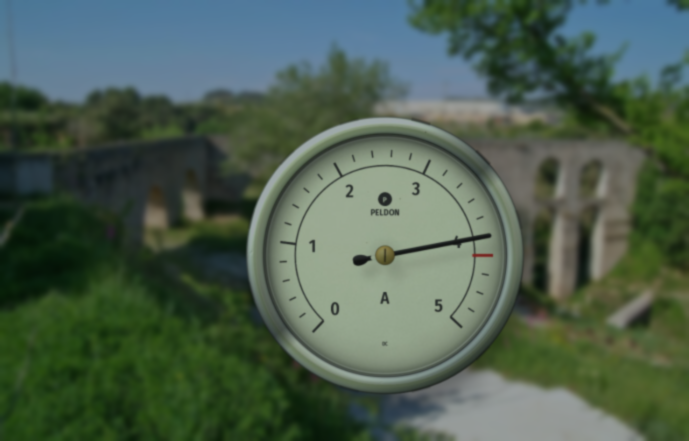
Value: 4 A
